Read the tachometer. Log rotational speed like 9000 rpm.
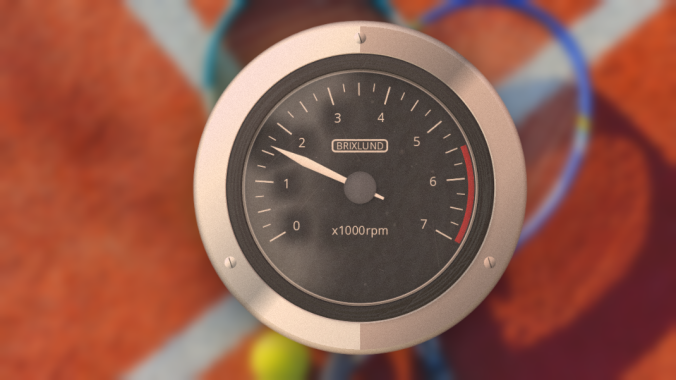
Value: 1625 rpm
